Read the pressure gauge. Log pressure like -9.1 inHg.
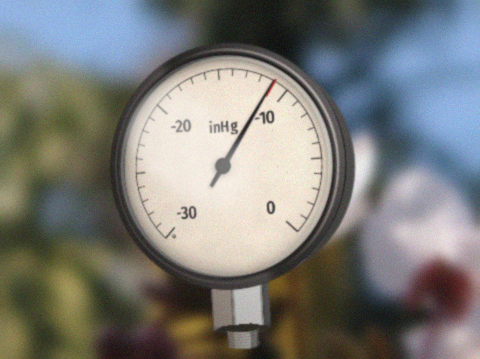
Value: -11 inHg
